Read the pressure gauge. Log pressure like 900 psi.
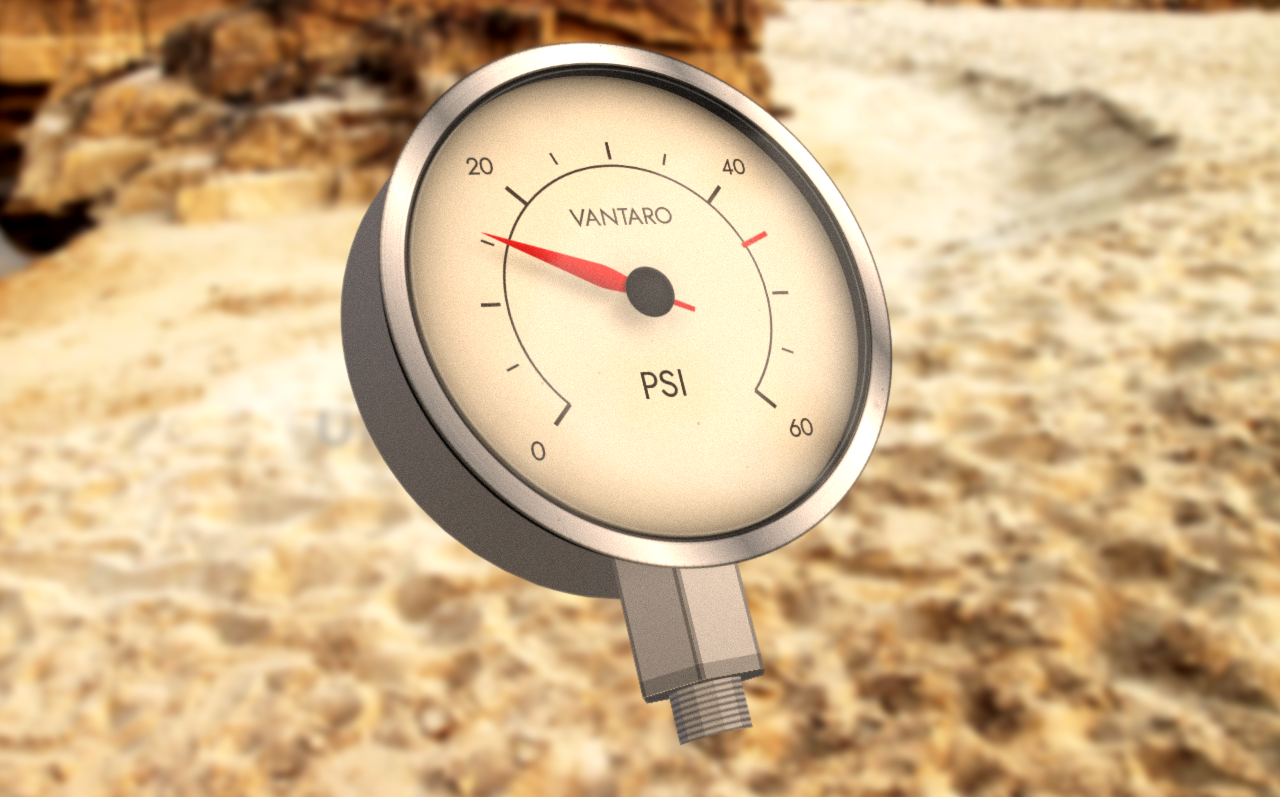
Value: 15 psi
